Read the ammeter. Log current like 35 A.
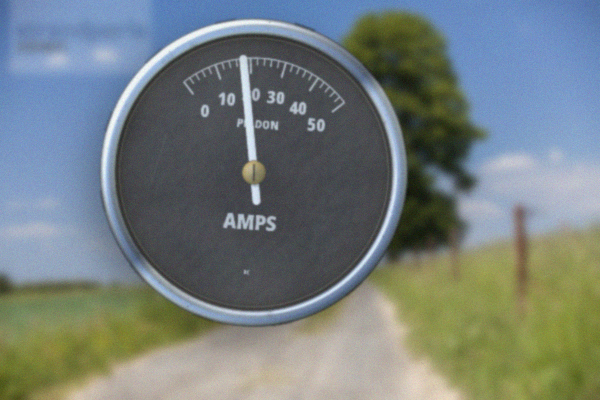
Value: 18 A
